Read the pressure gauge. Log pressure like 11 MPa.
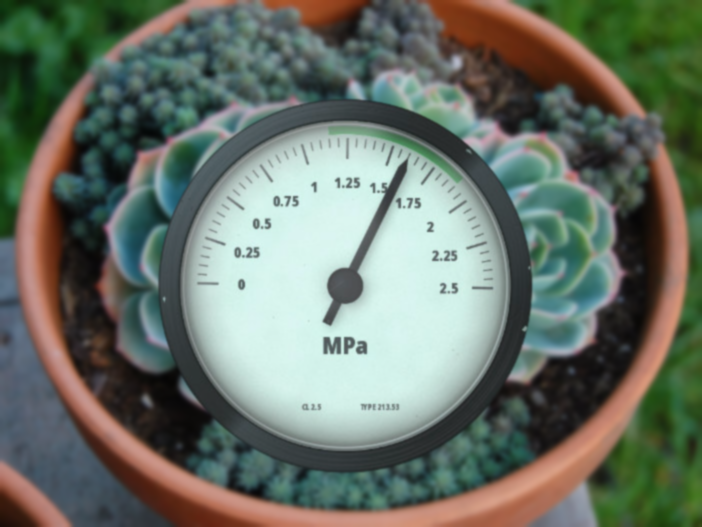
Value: 1.6 MPa
